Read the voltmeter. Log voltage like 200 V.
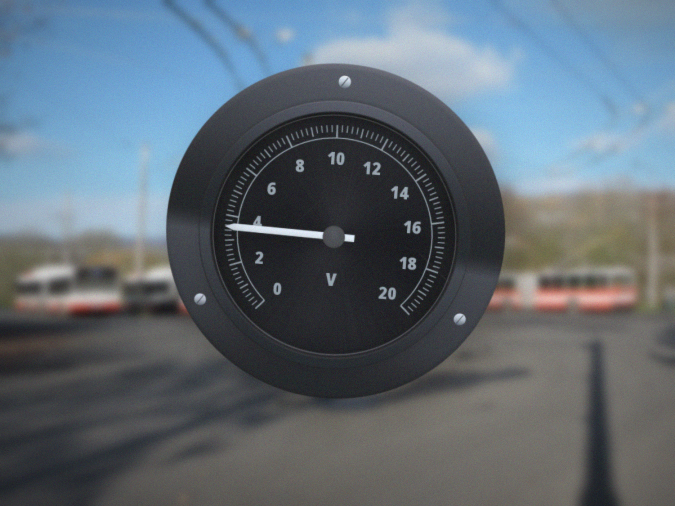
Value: 3.6 V
